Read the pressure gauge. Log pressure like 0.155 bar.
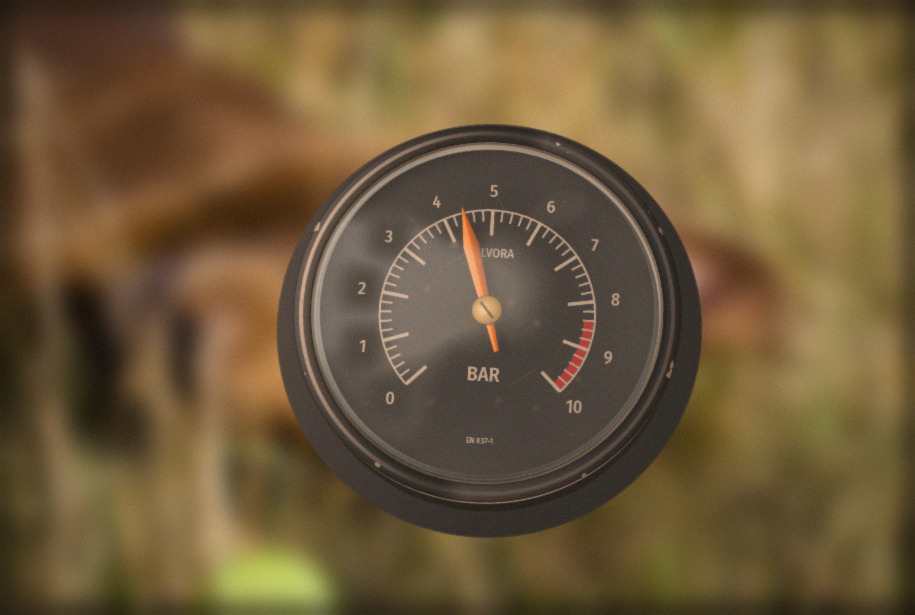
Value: 4.4 bar
